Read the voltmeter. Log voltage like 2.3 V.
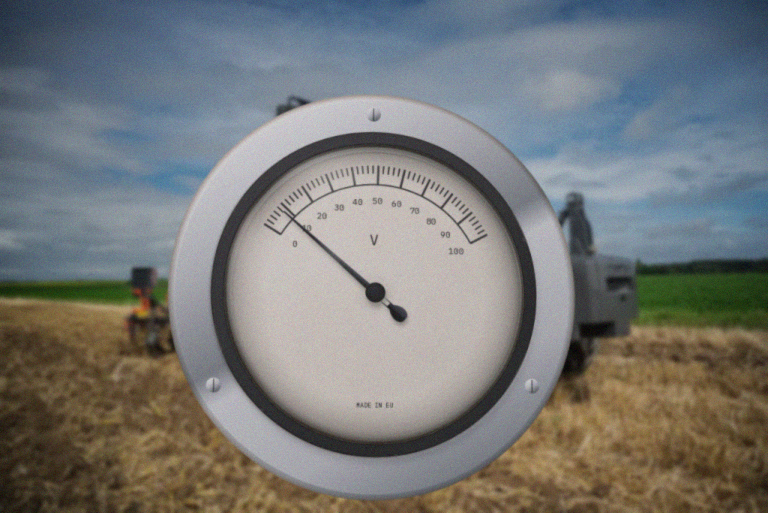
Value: 8 V
